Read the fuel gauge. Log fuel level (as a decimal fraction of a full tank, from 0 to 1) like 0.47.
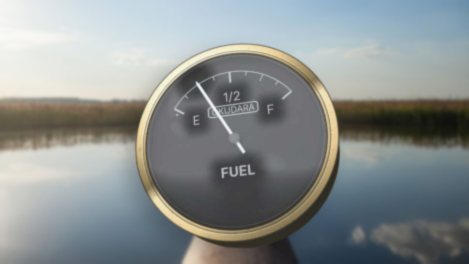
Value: 0.25
